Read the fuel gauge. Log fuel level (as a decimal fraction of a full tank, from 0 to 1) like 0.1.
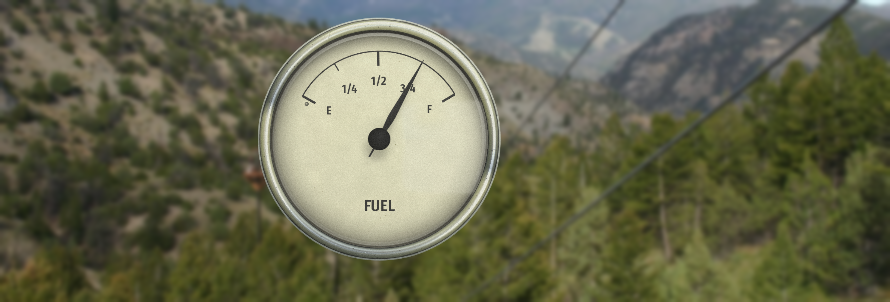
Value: 0.75
